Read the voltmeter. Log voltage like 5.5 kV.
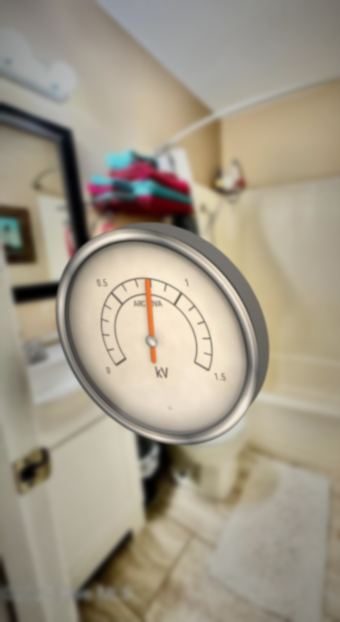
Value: 0.8 kV
